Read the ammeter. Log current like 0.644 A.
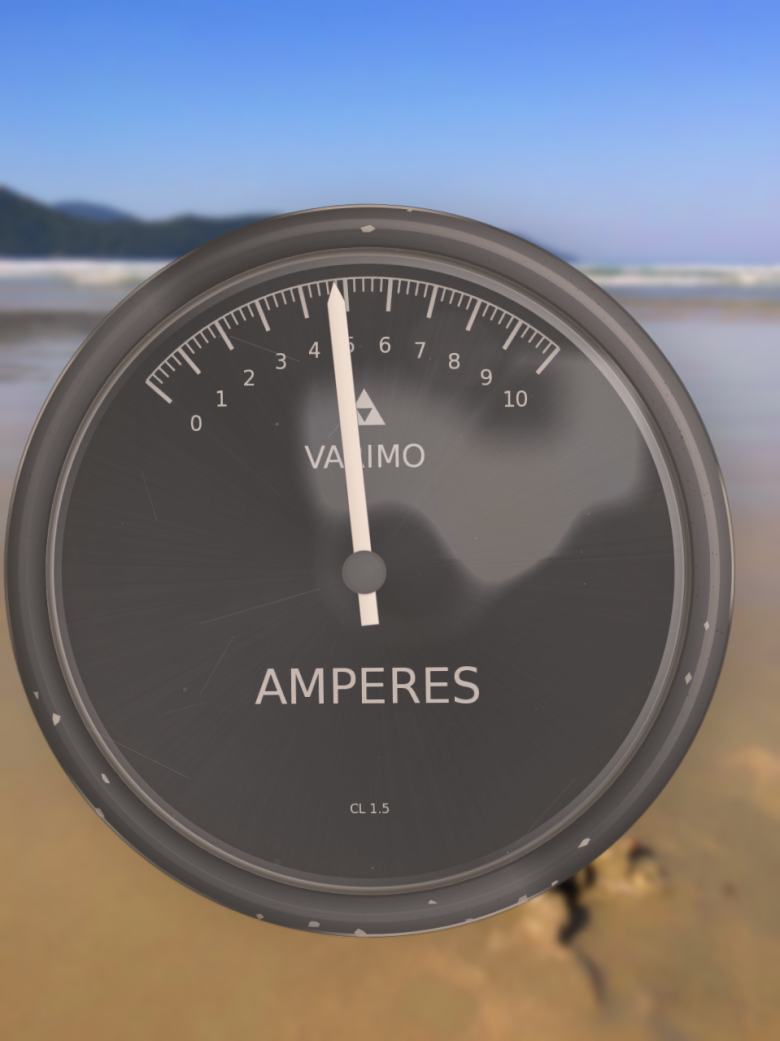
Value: 4.8 A
